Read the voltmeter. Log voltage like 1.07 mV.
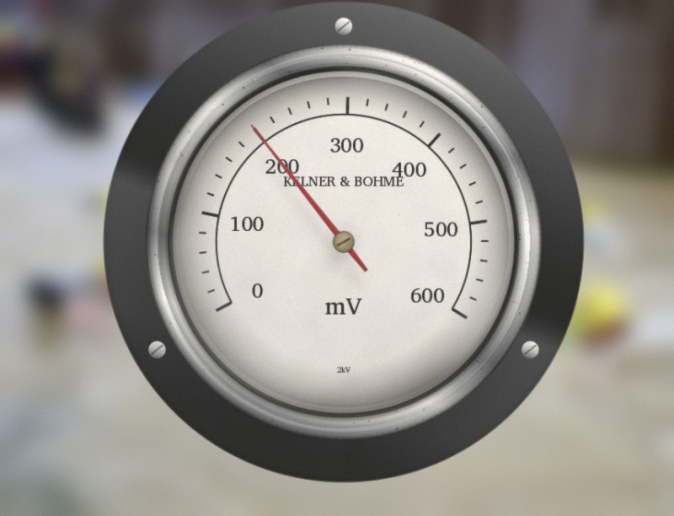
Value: 200 mV
